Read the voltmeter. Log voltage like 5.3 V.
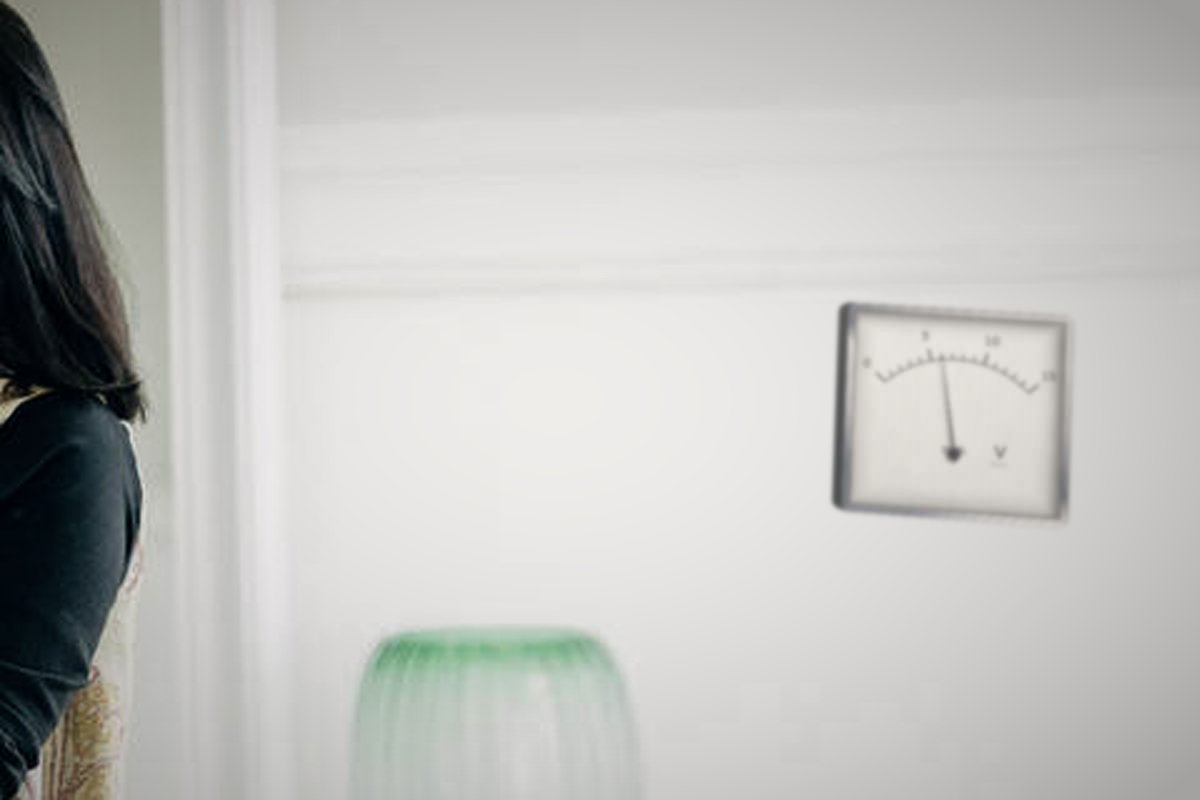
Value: 6 V
